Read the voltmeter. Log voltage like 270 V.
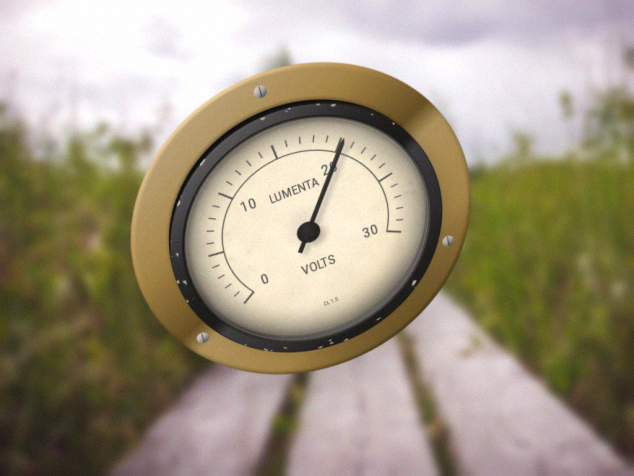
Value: 20 V
